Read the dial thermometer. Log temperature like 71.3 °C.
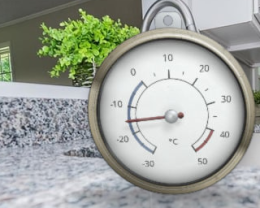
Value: -15 °C
